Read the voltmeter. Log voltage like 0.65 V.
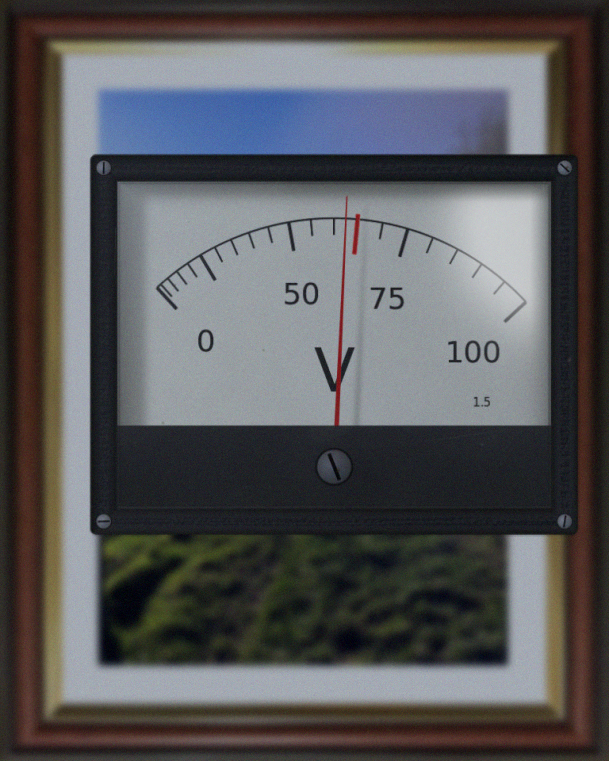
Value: 62.5 V
